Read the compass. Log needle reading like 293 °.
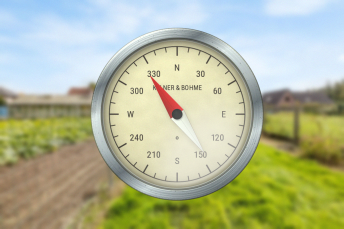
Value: 325 °
